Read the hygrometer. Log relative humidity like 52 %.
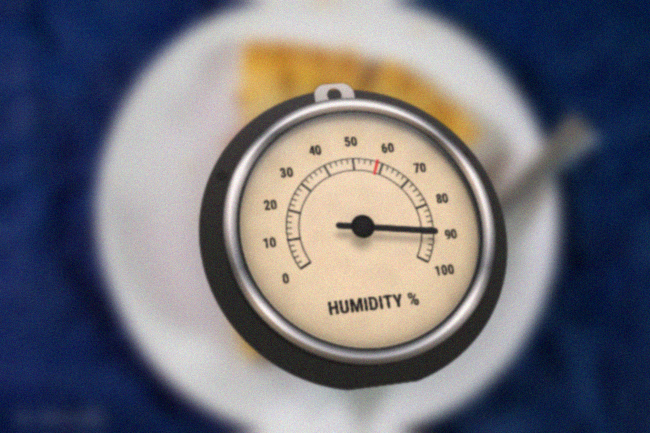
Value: 90 %
